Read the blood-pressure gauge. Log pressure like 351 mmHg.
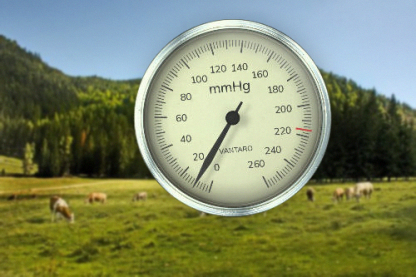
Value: 10 mmHg
